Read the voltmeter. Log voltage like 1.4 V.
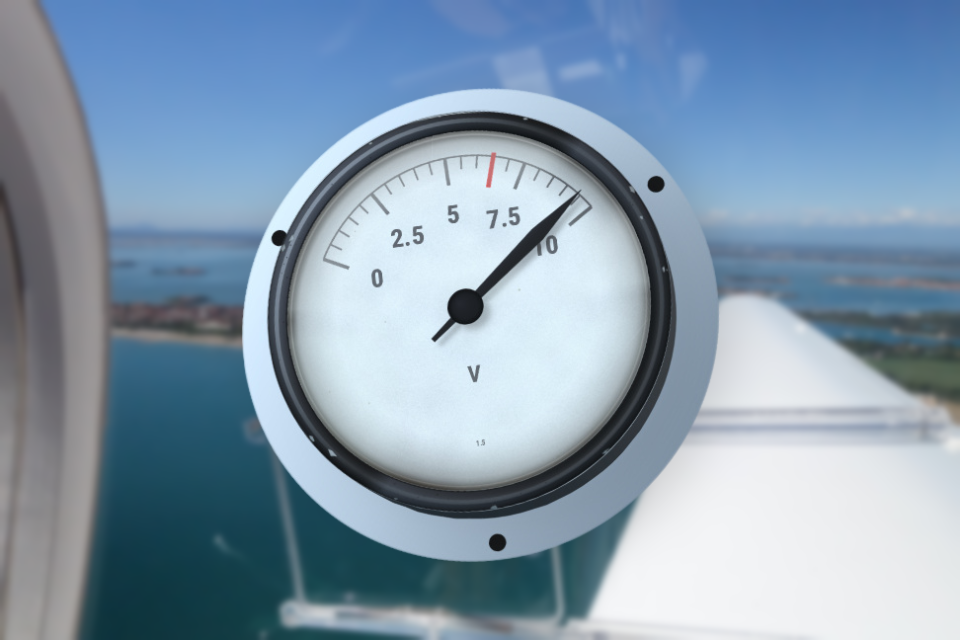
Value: 9.5 V
